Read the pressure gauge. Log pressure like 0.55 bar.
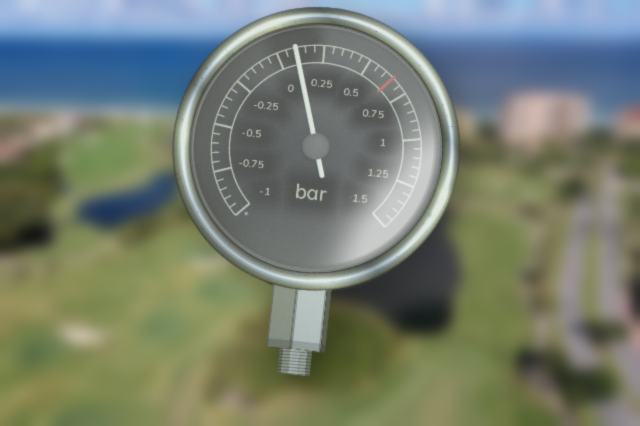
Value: 0.1 bar
